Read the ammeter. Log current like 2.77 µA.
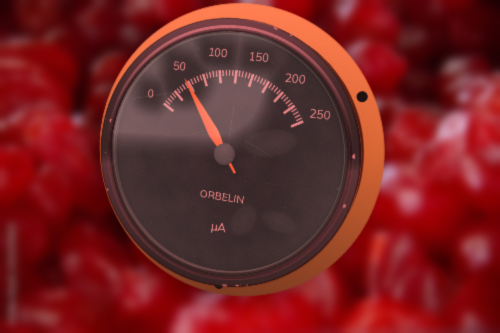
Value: 50 µA
